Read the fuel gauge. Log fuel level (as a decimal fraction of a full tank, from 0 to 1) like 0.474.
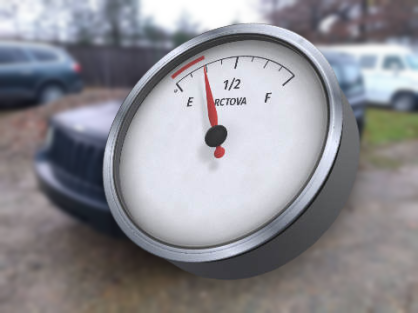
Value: 0.25
